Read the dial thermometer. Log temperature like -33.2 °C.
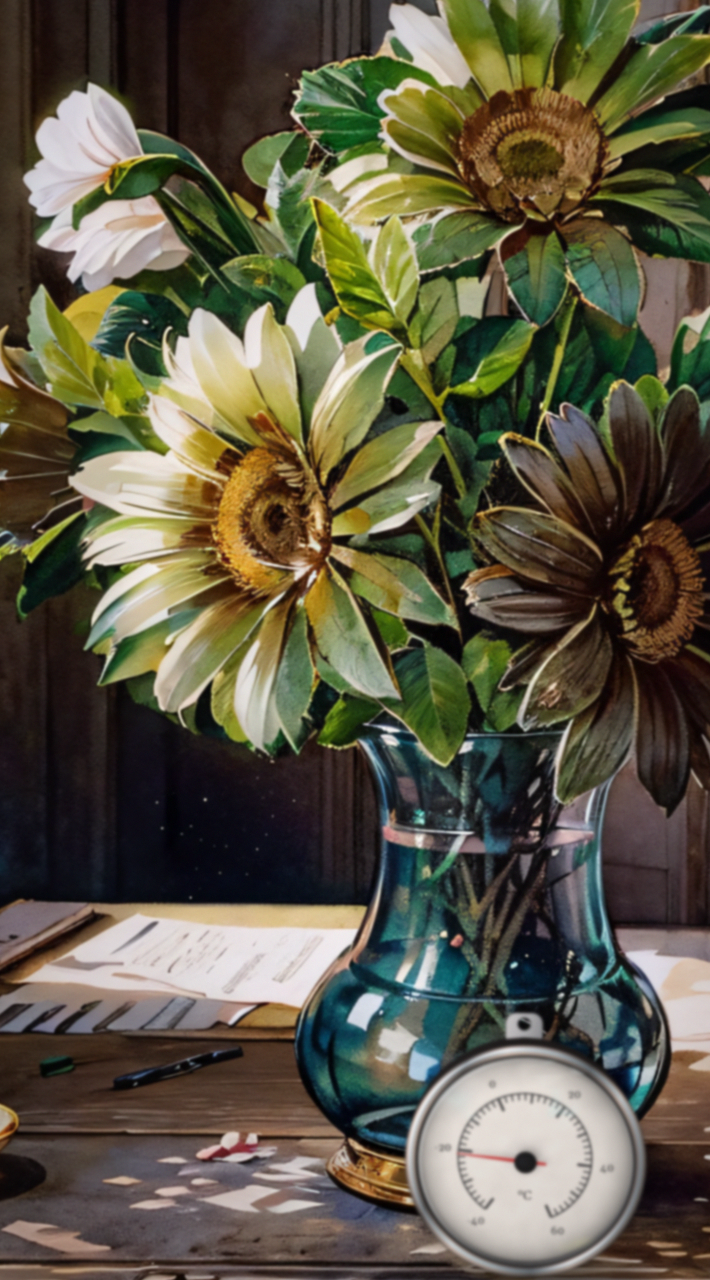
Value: -20 °C
